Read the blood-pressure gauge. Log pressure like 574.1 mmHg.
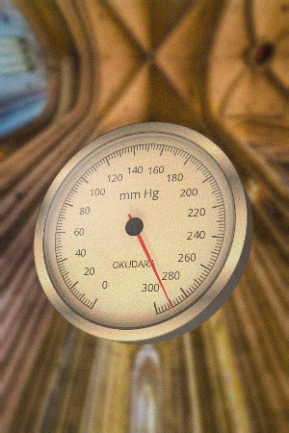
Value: 290 mmHg
